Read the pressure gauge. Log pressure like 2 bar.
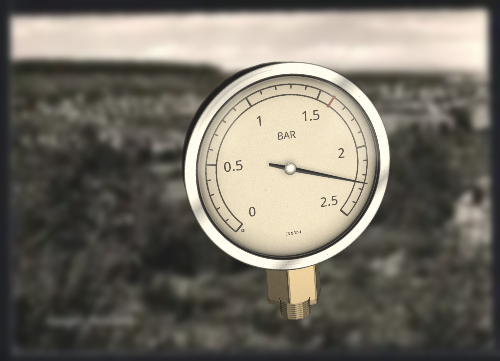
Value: 2.25 bar
